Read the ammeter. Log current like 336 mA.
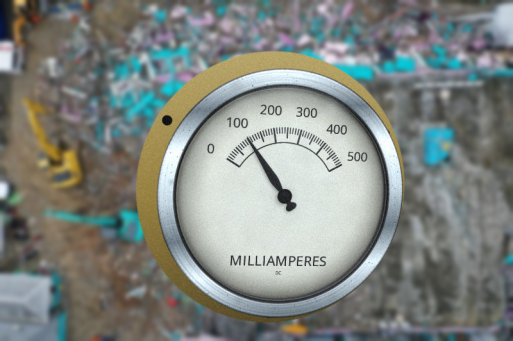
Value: 100 mA
